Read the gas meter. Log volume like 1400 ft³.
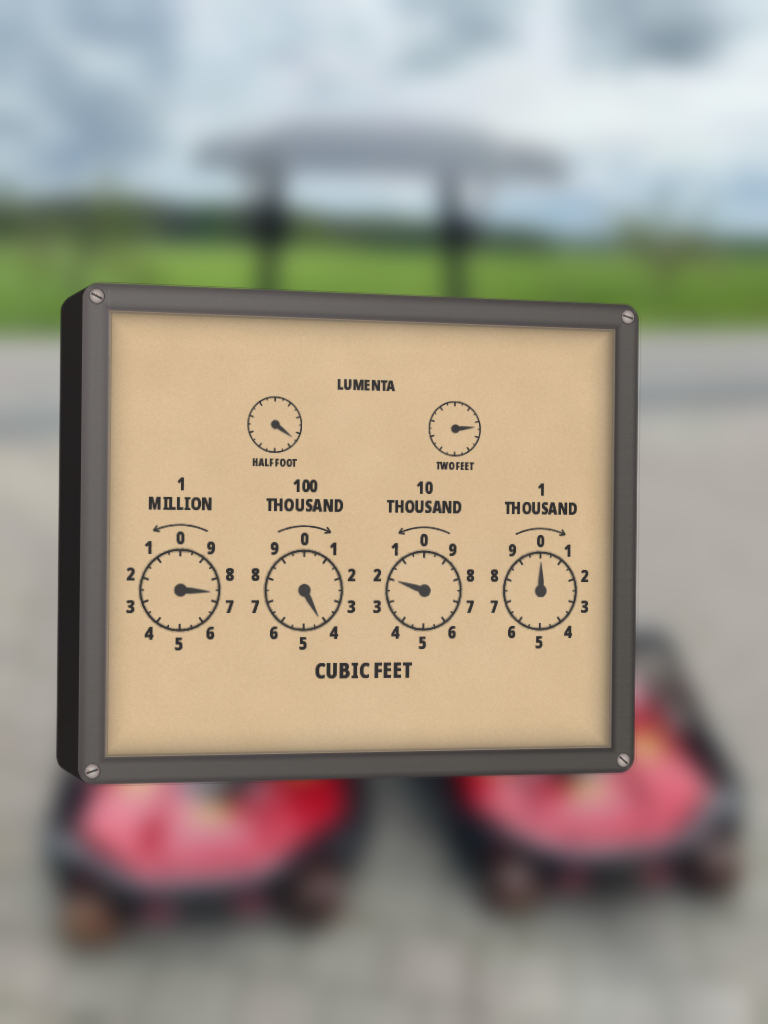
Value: 742000 ft³
